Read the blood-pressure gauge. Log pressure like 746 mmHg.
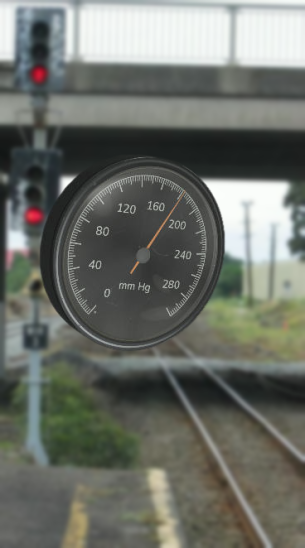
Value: 180 mmHg
